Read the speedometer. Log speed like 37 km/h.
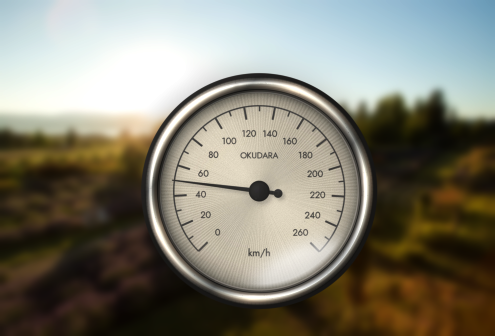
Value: 50 km/h
